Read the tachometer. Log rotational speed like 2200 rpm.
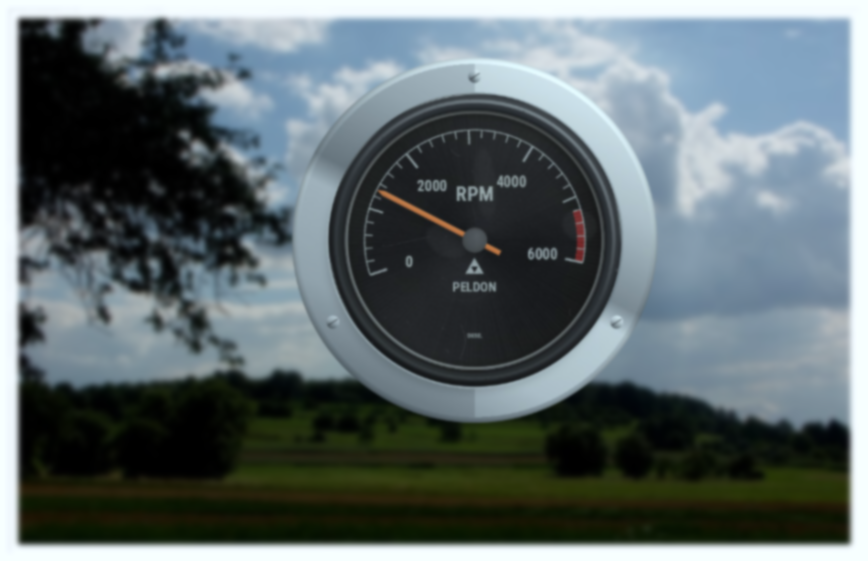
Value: 1300 rpm
